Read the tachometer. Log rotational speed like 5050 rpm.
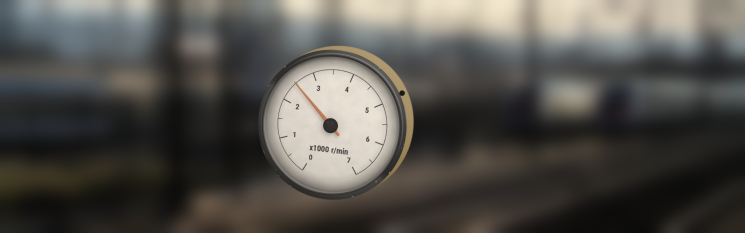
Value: 2500 rpm
